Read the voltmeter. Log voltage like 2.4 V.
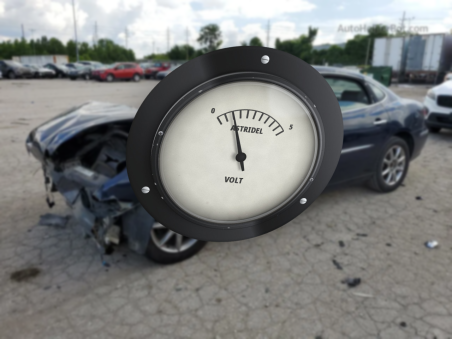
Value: 1 V
